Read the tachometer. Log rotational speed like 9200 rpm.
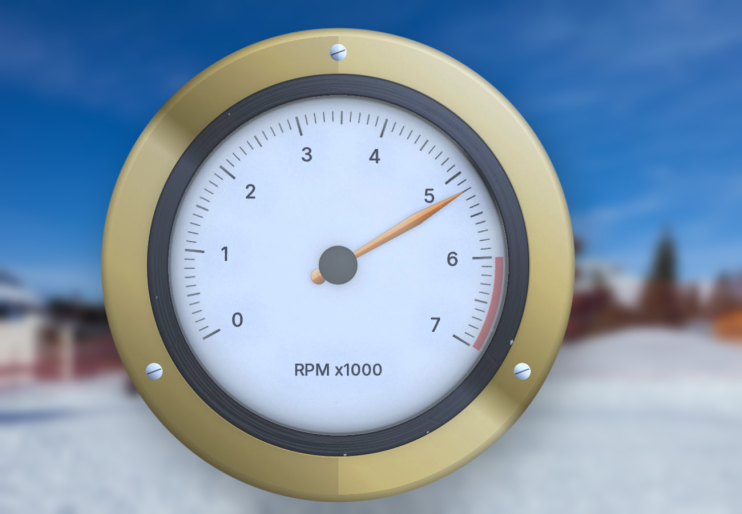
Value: 5200 rpm
